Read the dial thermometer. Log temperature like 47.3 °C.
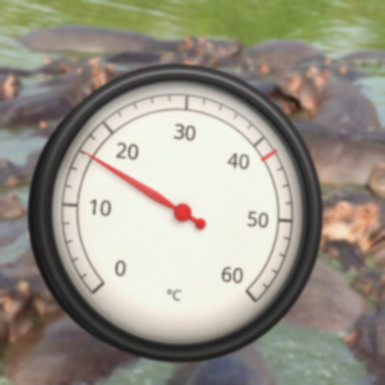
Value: 16 °C
